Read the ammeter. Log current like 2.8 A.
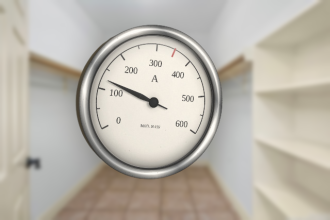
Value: 125 A
